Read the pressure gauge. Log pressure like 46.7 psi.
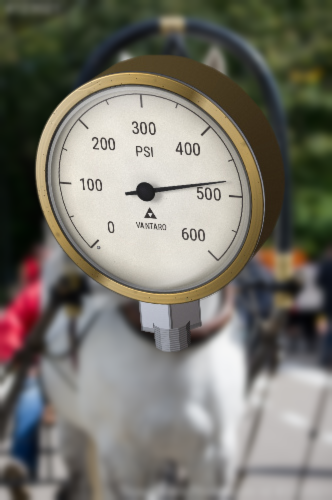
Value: 475 psi
